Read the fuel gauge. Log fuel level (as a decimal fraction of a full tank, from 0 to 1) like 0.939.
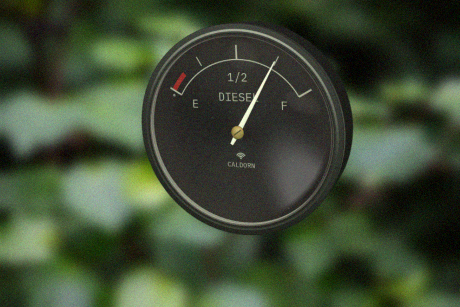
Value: 0.75
